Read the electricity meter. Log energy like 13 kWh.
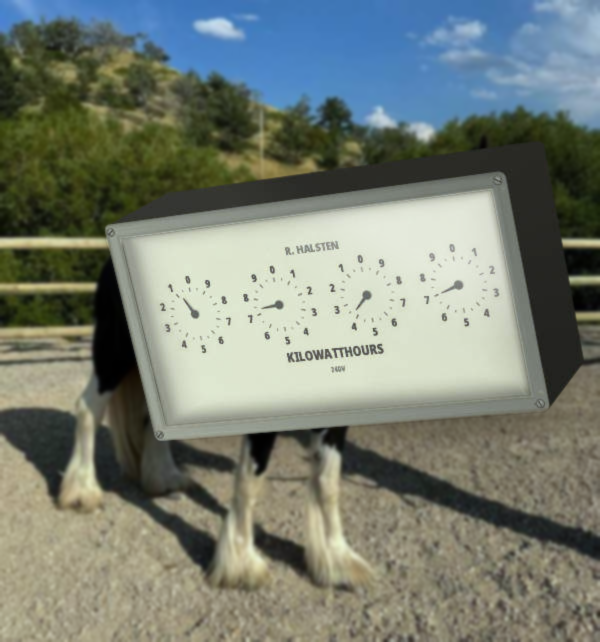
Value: 737 kWh
